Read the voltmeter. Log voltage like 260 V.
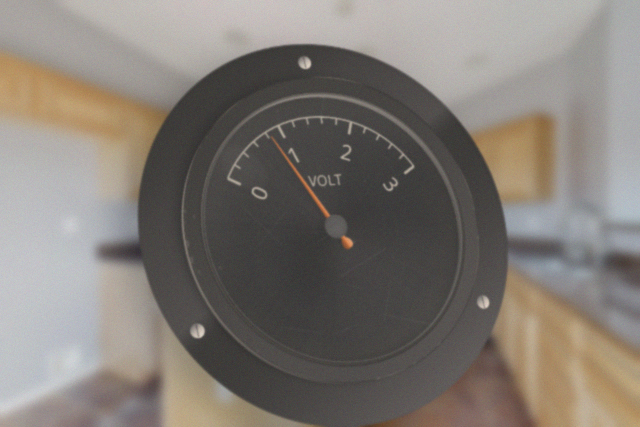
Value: 0.8 V
